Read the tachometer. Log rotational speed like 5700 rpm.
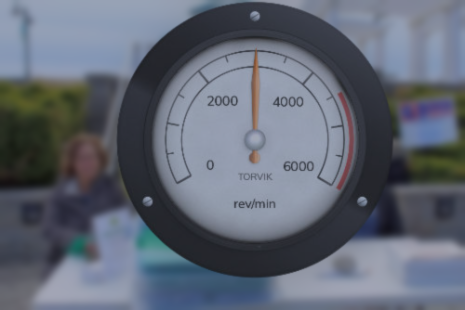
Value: 3000 rpm
